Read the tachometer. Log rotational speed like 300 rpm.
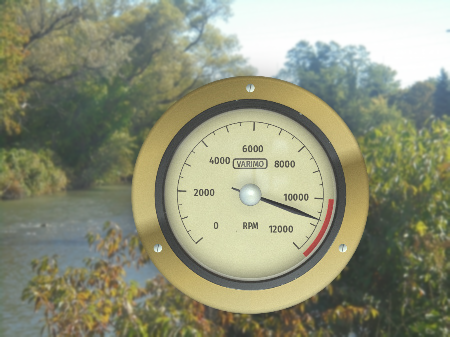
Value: 10750 rpm
